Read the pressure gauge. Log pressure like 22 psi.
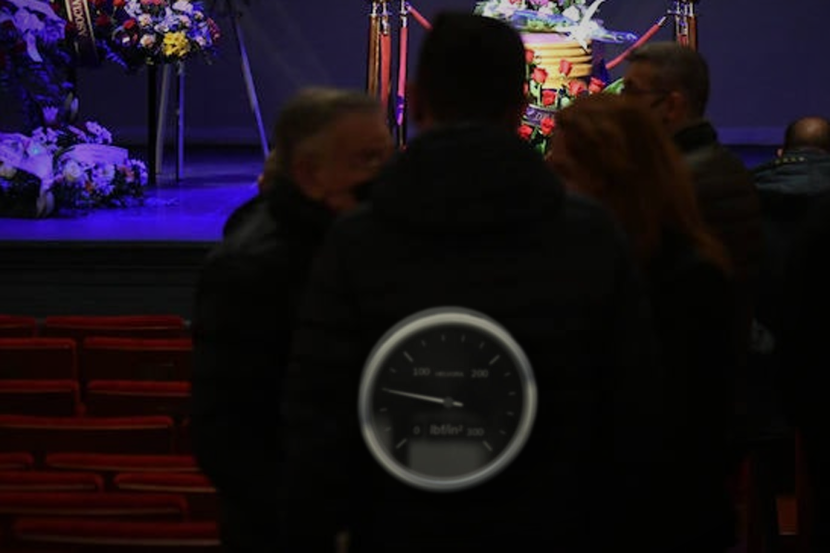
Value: 60 psi
